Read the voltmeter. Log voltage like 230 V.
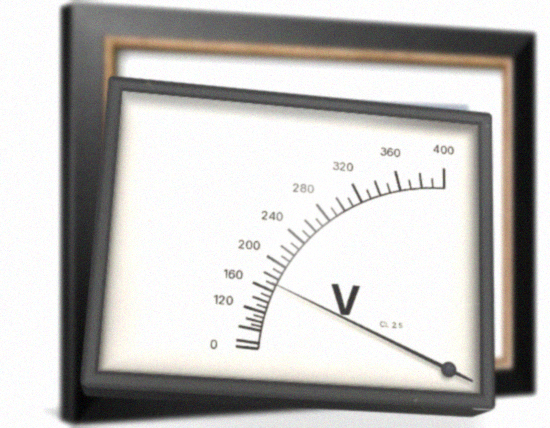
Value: 170 V
